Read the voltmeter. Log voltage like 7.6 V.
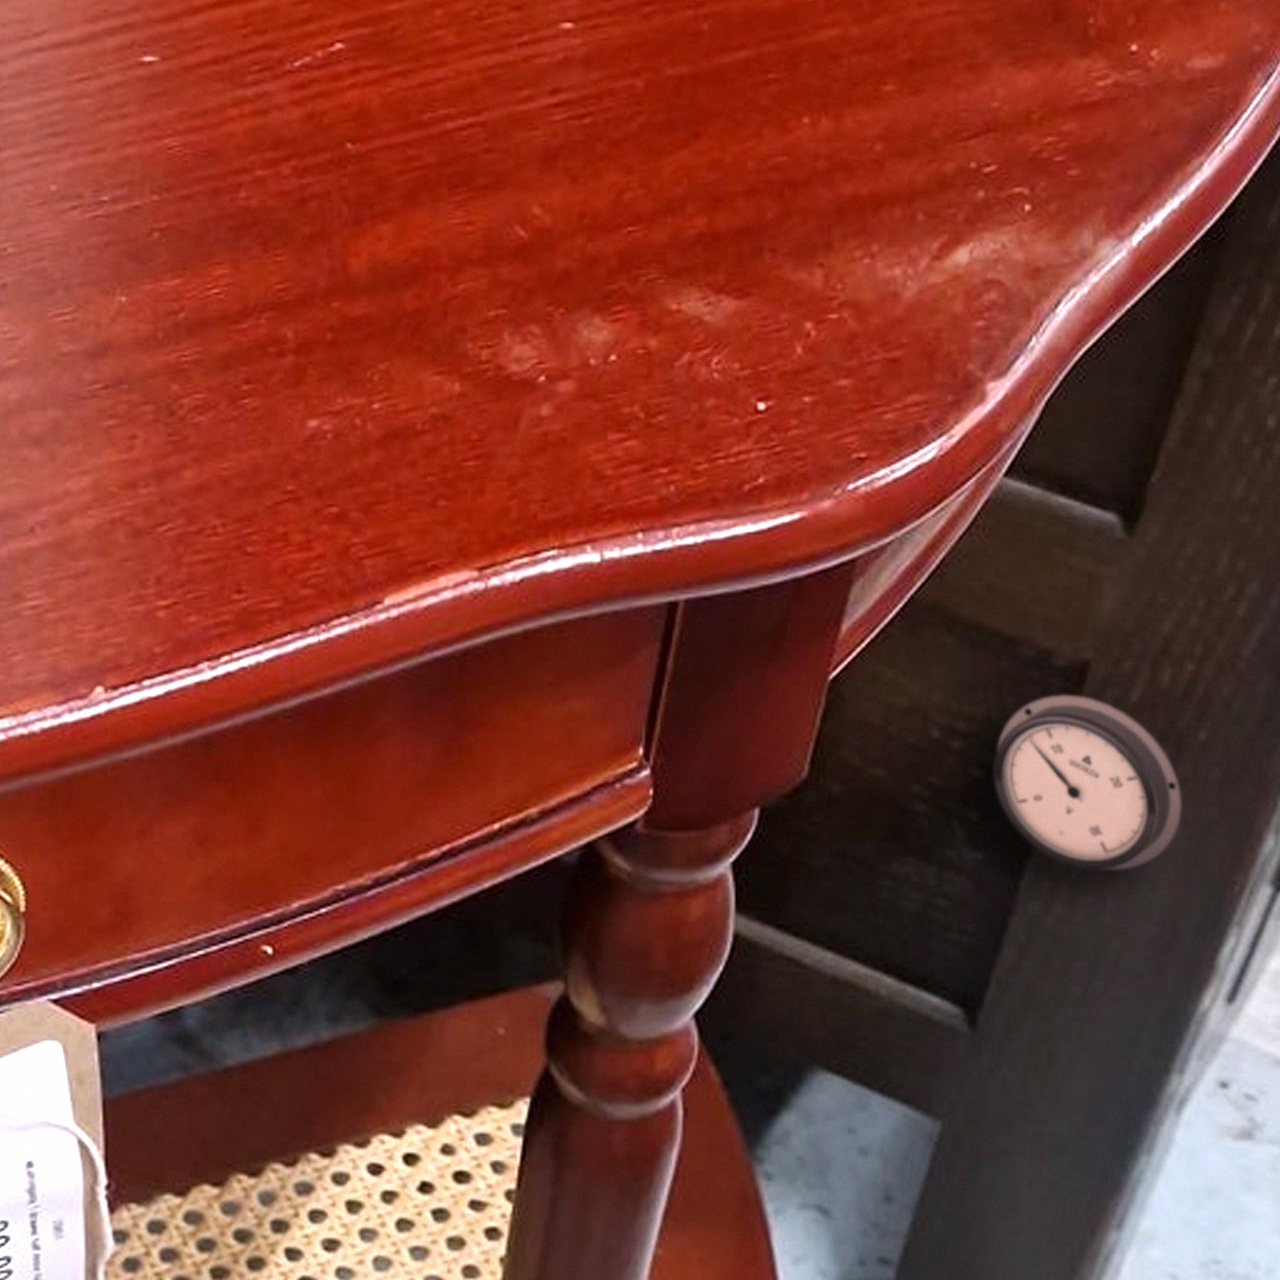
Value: 8 V
